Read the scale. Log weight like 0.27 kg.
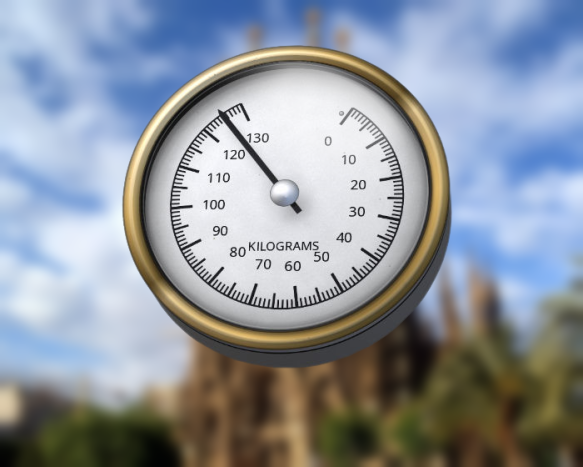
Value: 125 kg
